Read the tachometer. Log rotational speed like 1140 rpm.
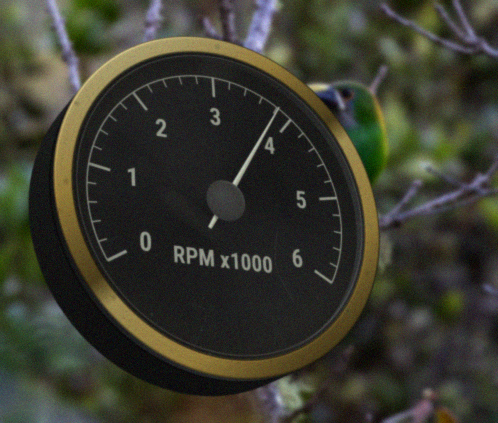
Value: 3800 rpm
